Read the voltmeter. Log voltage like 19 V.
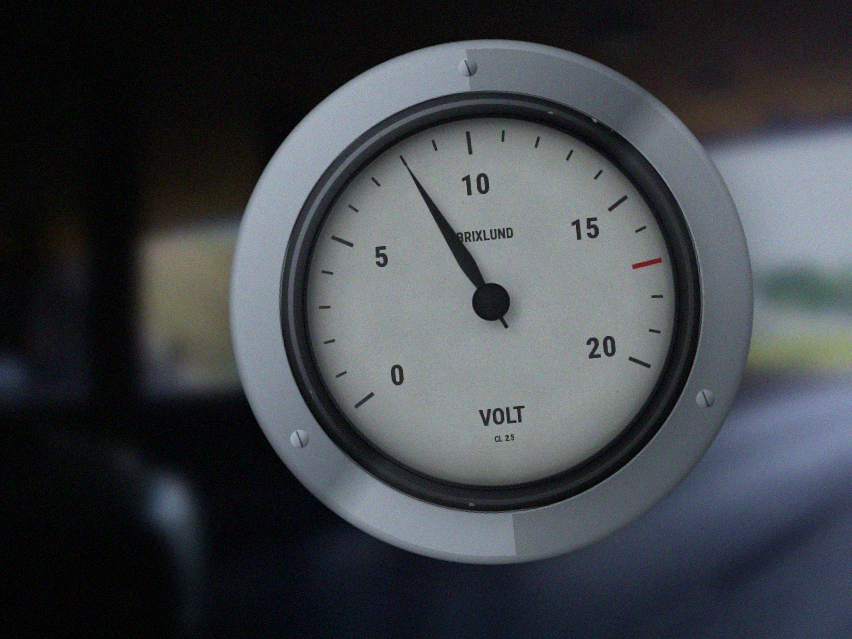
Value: 8 V
